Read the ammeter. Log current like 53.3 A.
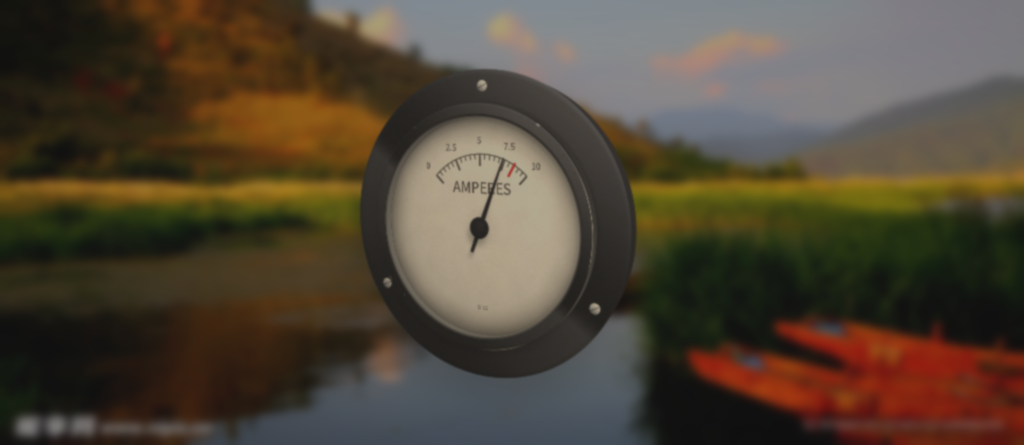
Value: 7.5 A
